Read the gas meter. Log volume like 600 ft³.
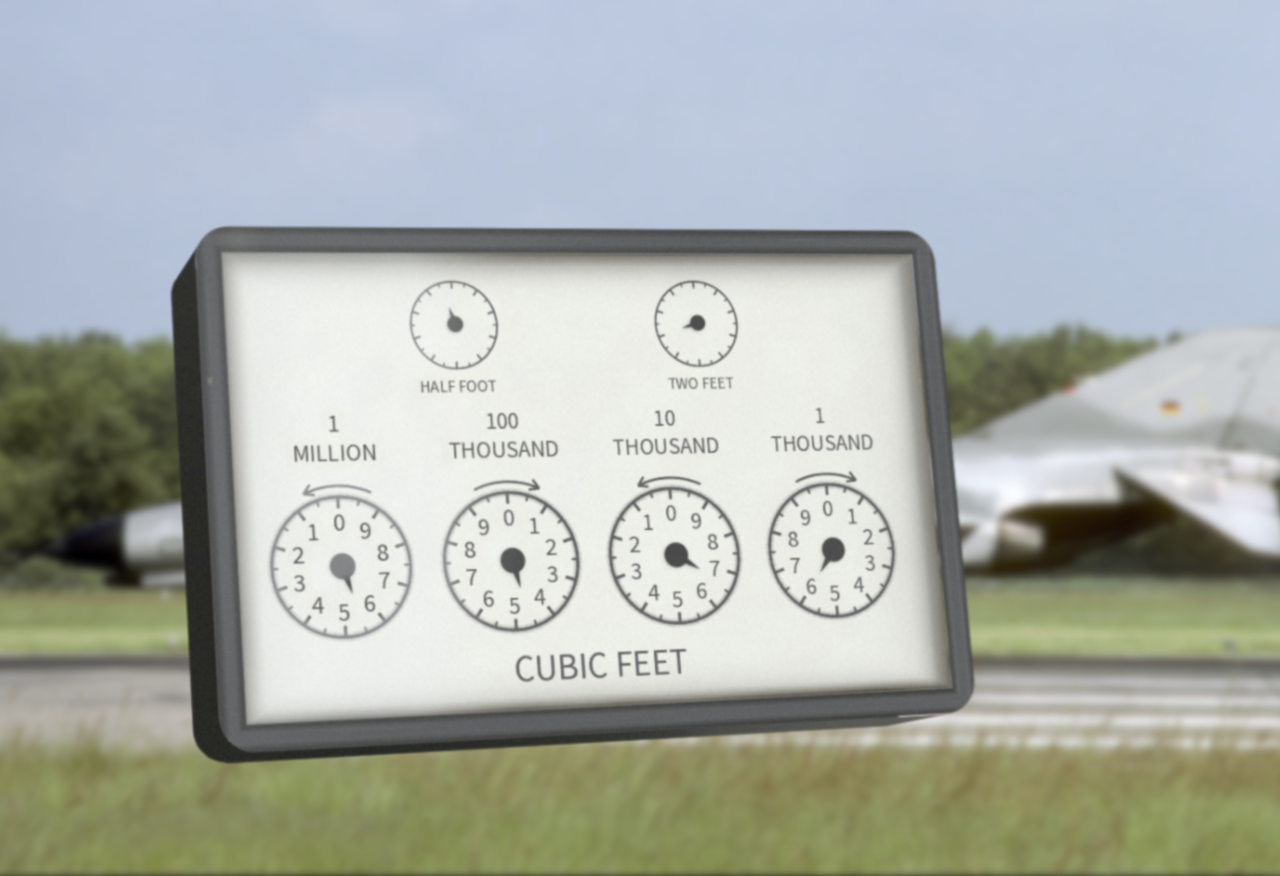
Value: 546600 ft³
